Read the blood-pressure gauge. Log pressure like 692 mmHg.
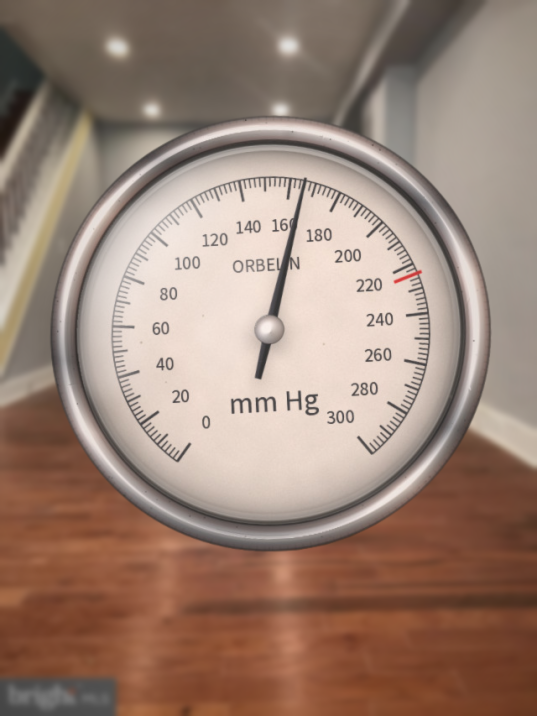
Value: 166 mmHg
